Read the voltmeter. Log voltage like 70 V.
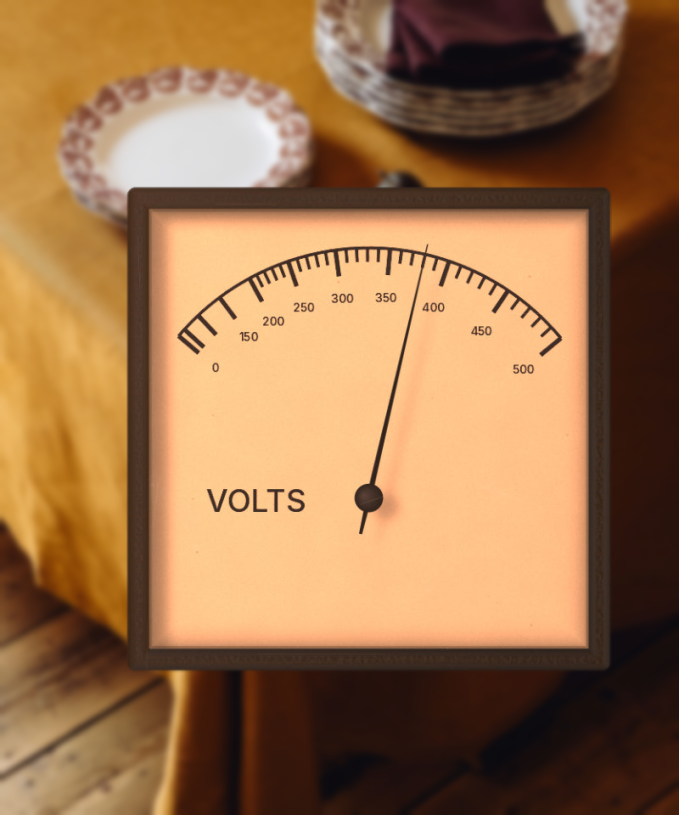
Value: 380 V
